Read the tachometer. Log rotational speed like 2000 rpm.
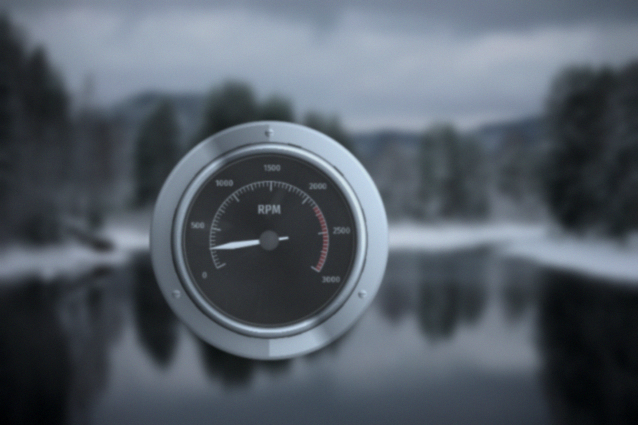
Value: 250 rpm
